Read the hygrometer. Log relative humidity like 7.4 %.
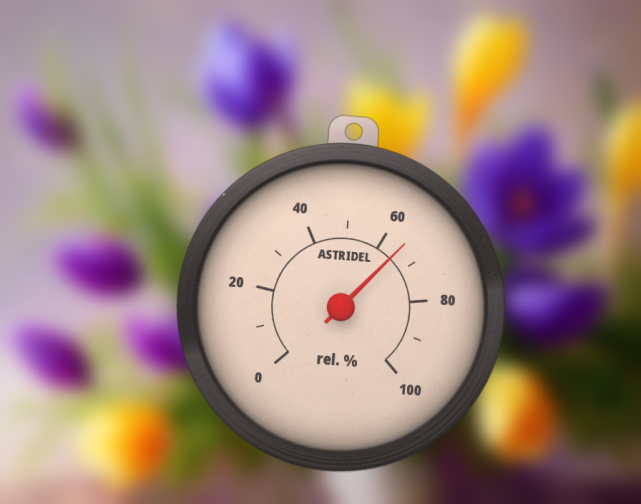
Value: 65 %
